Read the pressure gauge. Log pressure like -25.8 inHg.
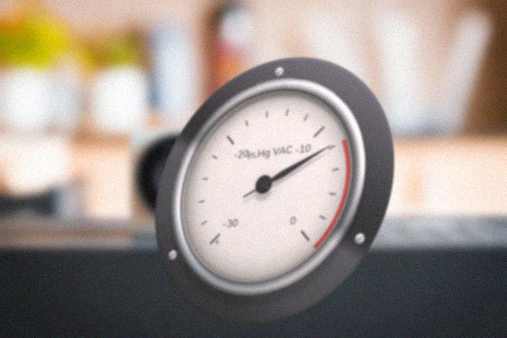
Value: -8 inHg
